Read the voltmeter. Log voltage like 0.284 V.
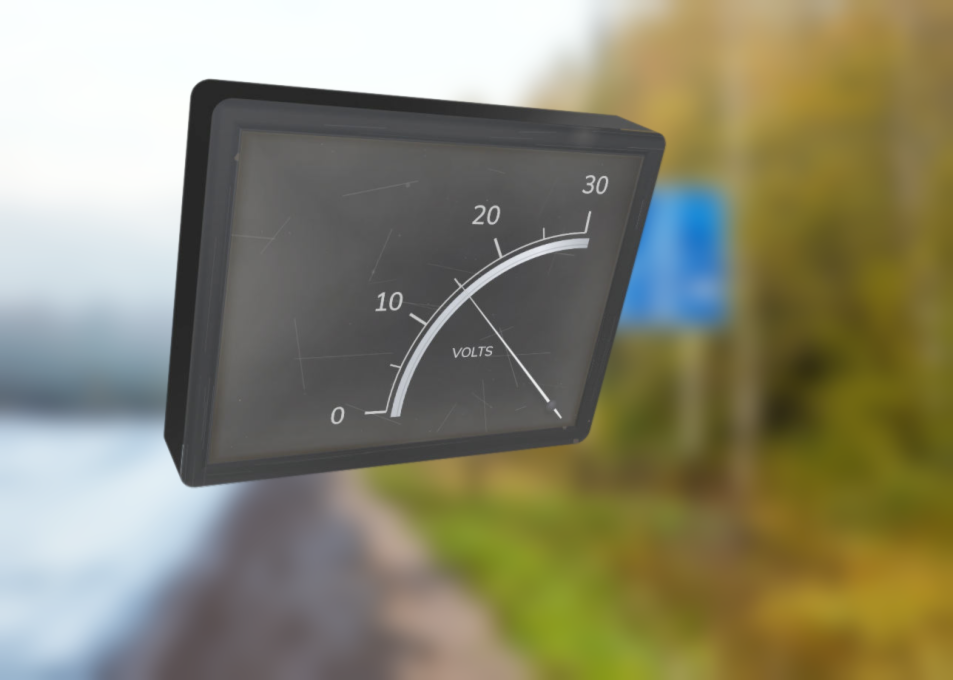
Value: 15 V
